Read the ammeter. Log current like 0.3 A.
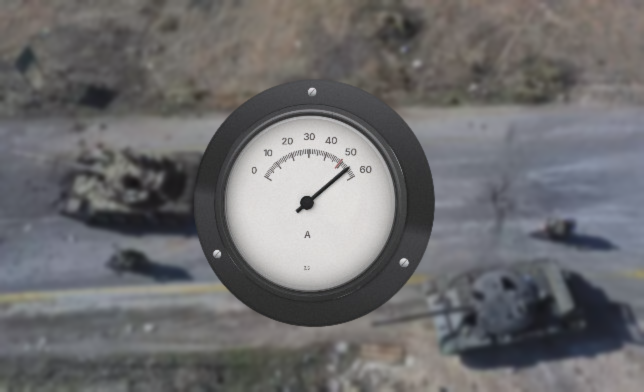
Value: 55 A
